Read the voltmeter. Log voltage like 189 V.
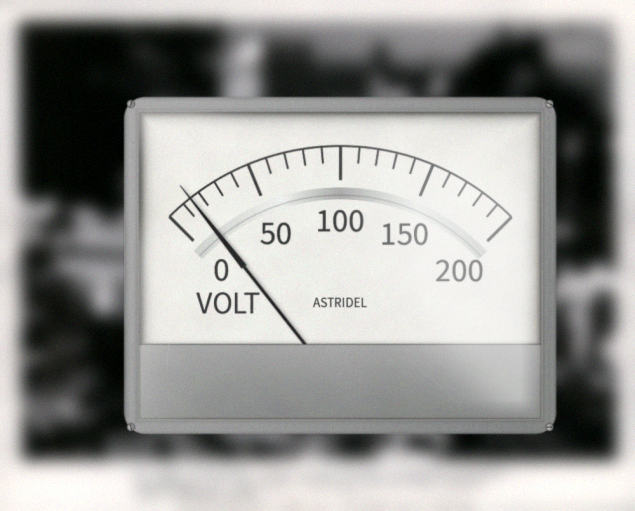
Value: 15 V
